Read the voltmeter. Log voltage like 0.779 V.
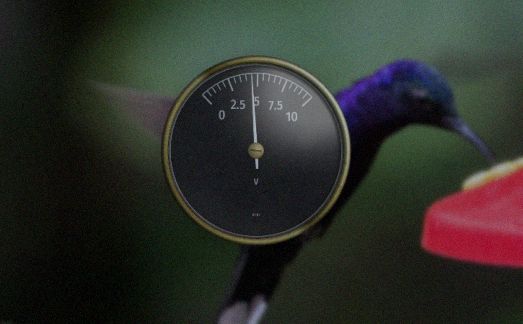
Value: 4.5 V
